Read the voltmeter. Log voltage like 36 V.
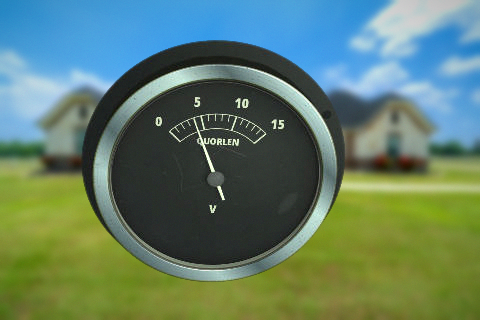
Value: 4 V
